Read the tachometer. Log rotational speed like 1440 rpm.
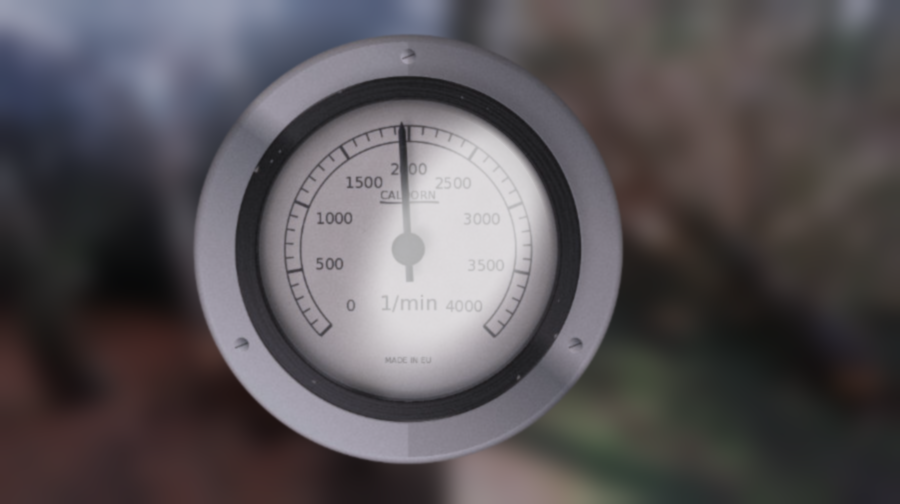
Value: 1950 rpm
